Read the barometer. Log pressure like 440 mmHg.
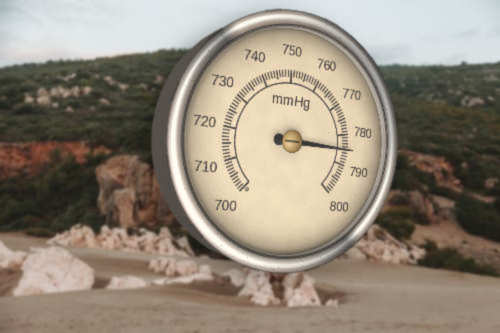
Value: 785 mmHg
